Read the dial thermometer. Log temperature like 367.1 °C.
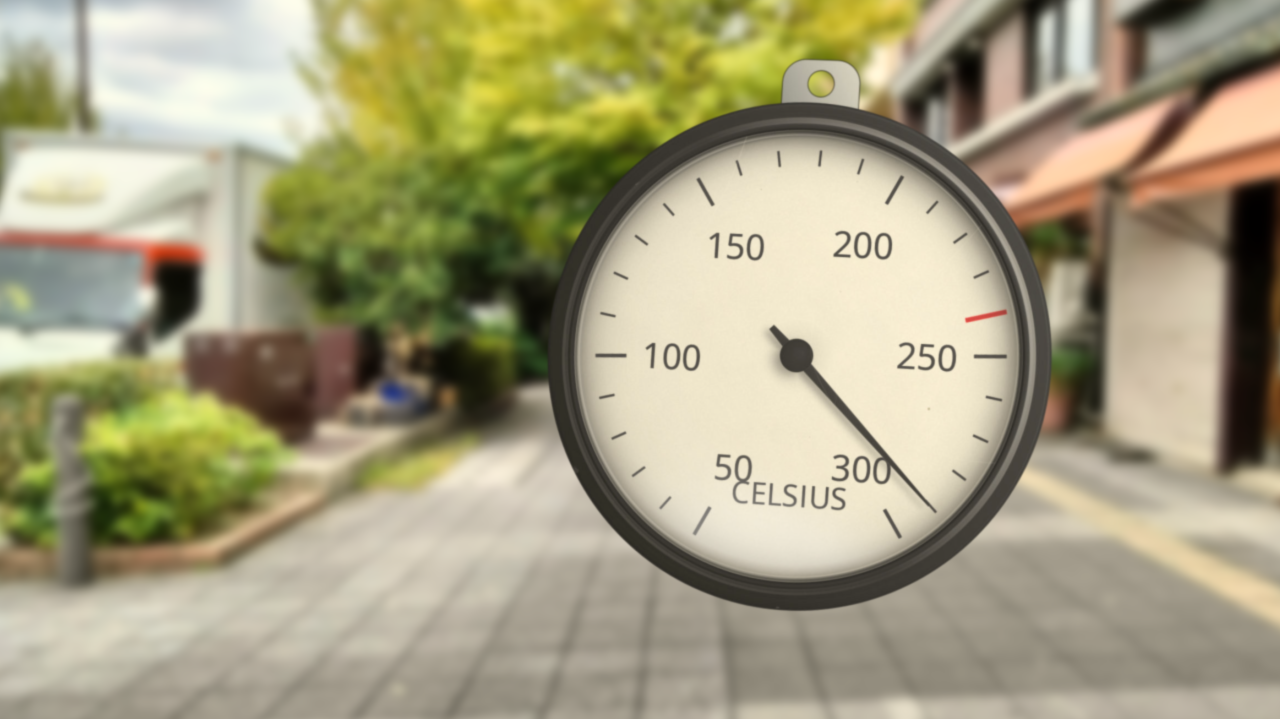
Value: 290 °C
